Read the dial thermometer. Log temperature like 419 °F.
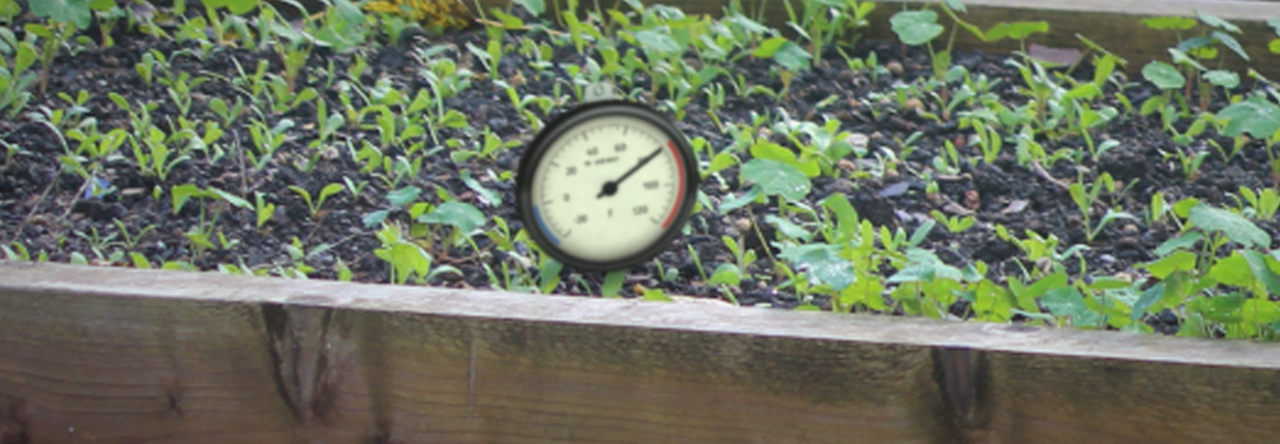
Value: 80 °F
